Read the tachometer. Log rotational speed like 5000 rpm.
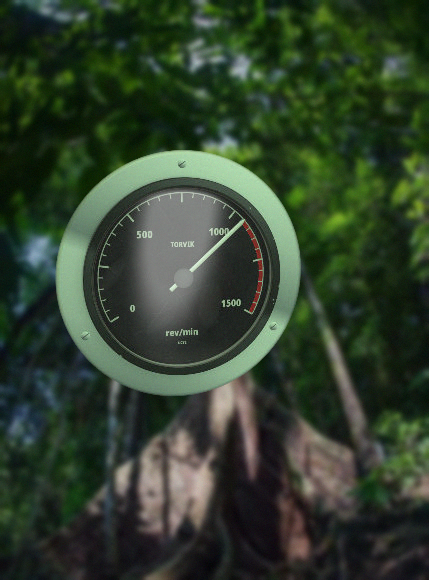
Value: 1050 rpm
